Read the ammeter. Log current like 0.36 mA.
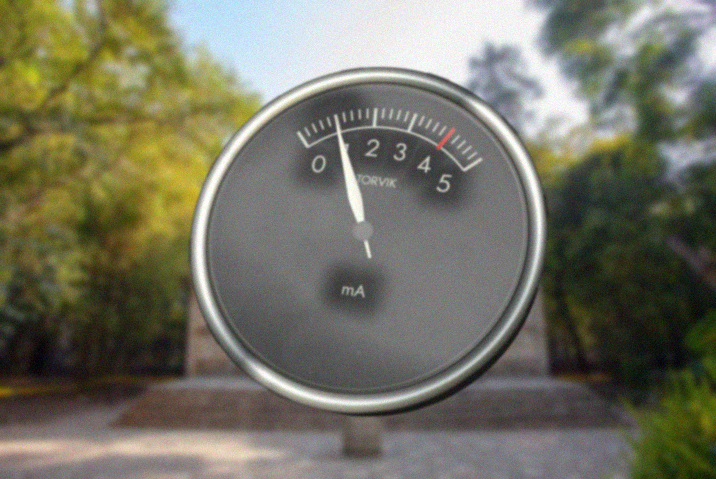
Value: 1 mA
